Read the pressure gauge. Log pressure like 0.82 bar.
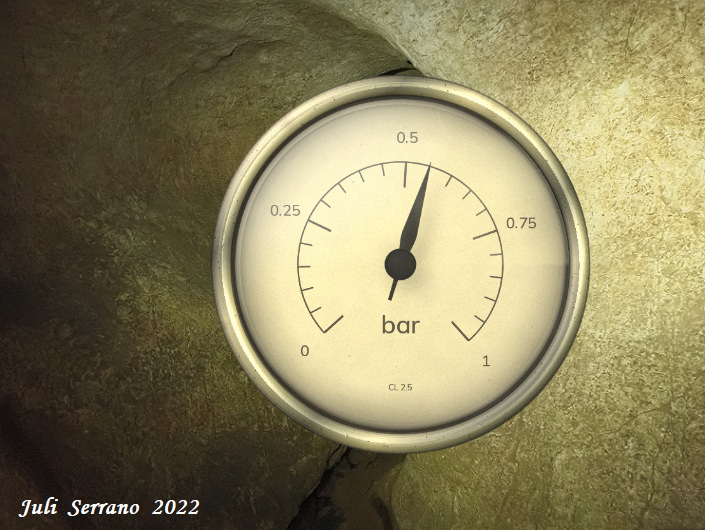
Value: 0.55 bar
